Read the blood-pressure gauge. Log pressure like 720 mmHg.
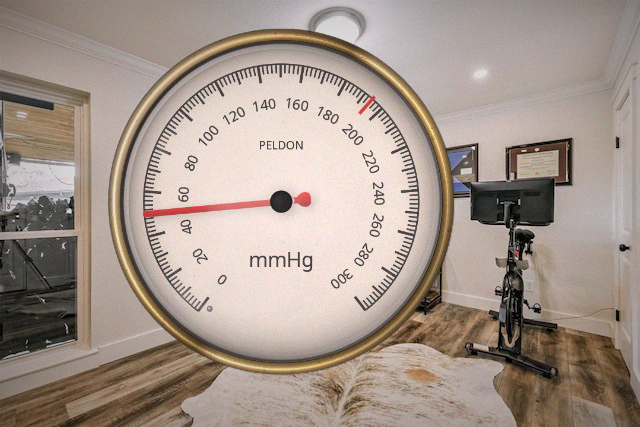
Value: 50 mmHg
